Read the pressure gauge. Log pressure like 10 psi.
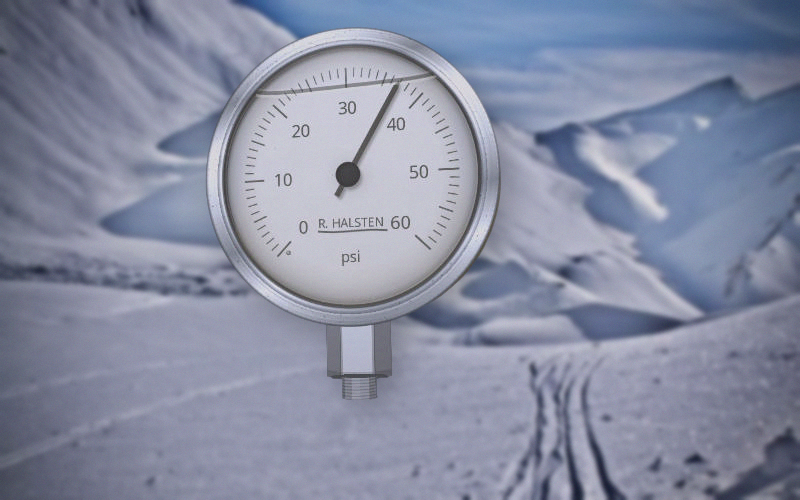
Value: 37 psi
